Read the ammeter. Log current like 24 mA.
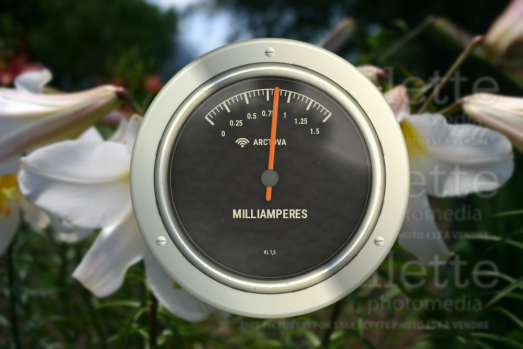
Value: 0.85 mA
